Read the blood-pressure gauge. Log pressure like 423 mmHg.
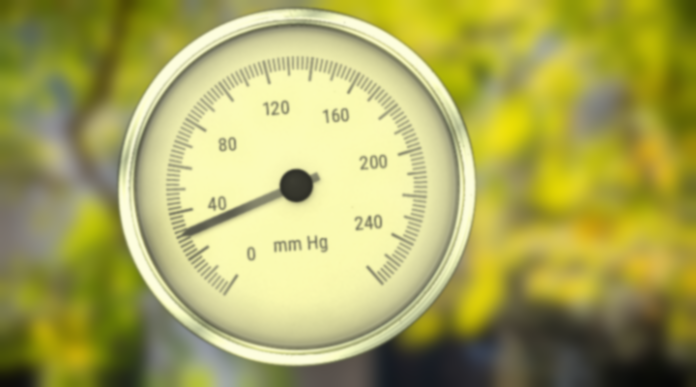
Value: 30 mmHg
